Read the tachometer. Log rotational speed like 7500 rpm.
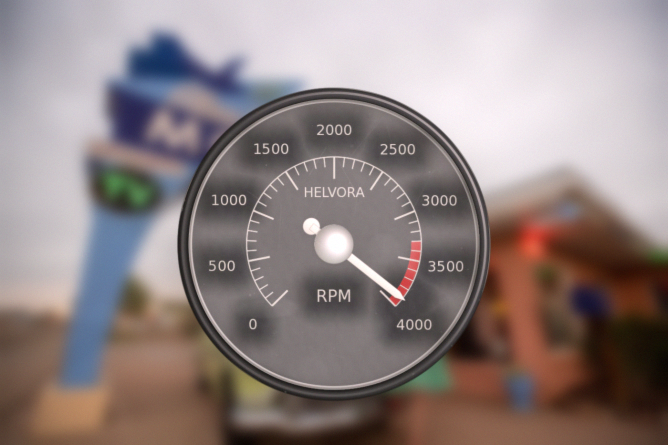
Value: 3900 rpm
